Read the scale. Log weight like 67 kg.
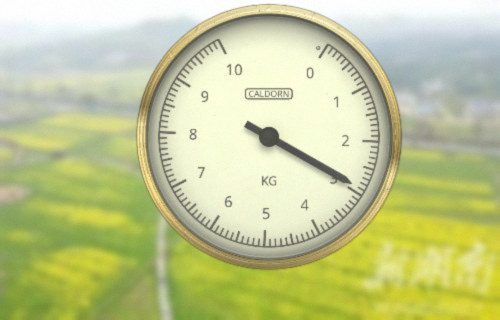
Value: 2.9 kg
